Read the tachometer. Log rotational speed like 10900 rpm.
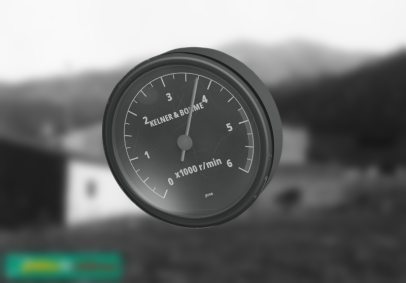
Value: 3750 rpm
